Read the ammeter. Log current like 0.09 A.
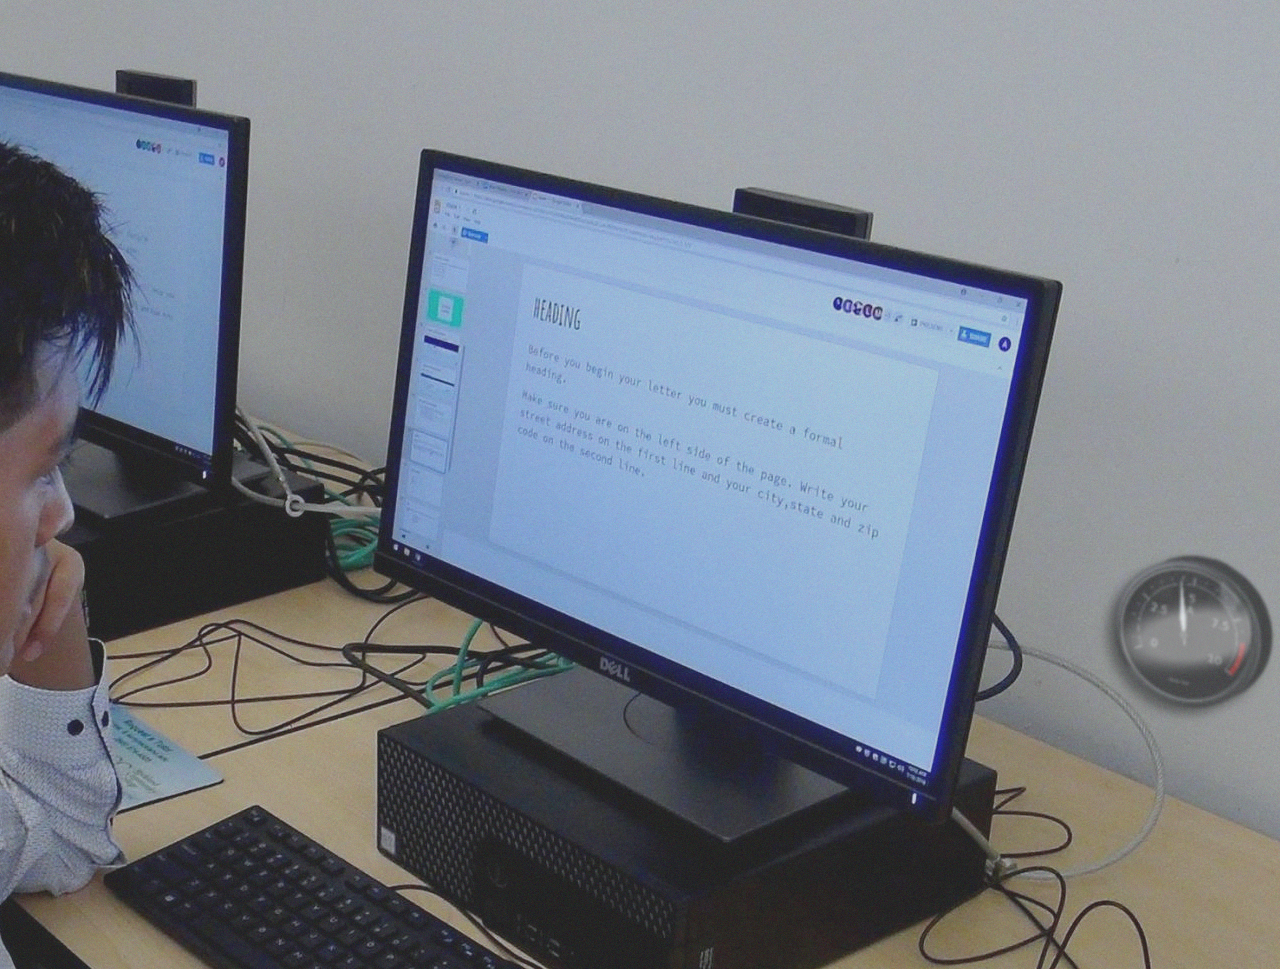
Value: 4.5 A
